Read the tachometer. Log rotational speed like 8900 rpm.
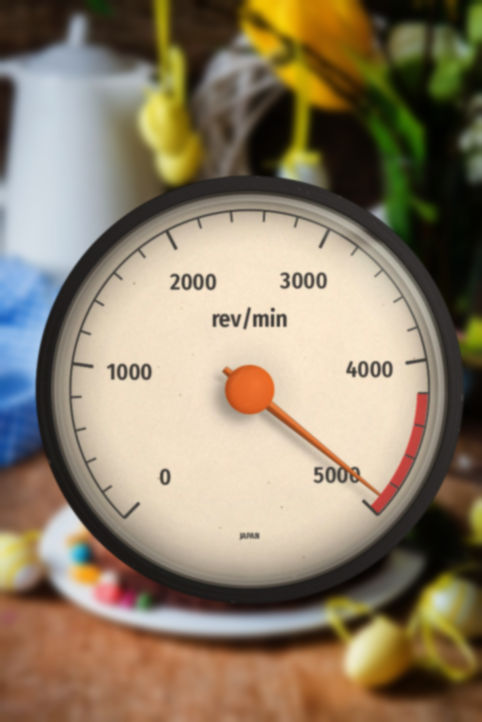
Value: 4900 rpm
